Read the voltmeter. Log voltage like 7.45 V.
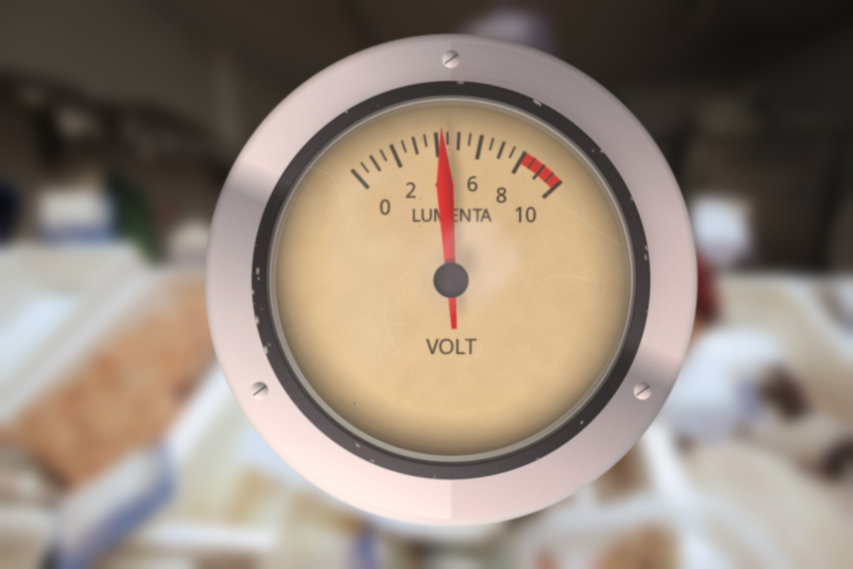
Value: 4.25 V
